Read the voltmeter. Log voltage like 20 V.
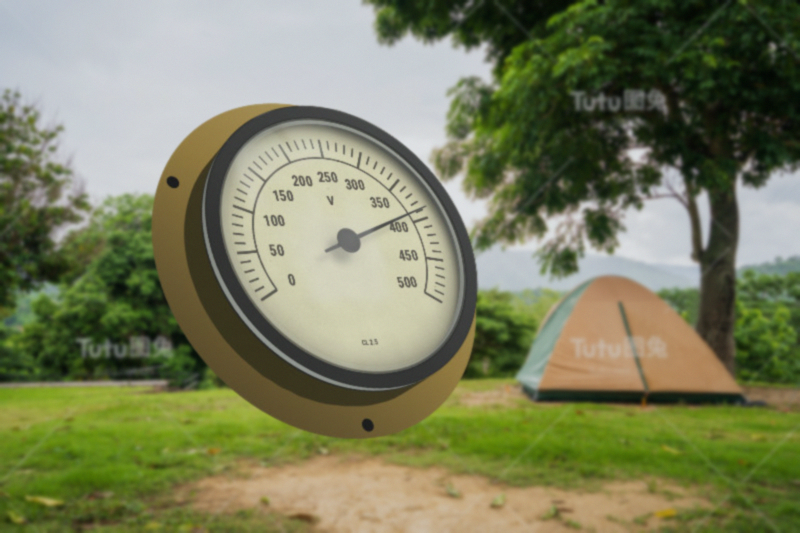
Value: 390 V
